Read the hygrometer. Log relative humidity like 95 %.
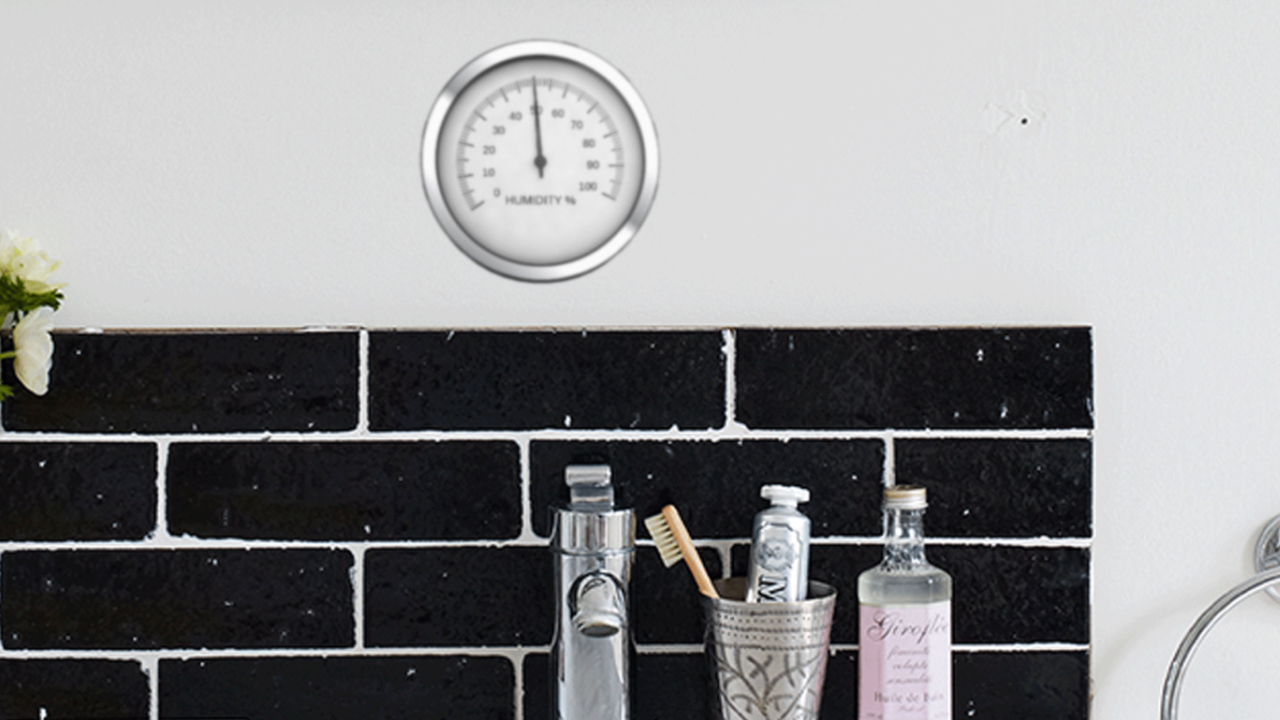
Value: 50 %
